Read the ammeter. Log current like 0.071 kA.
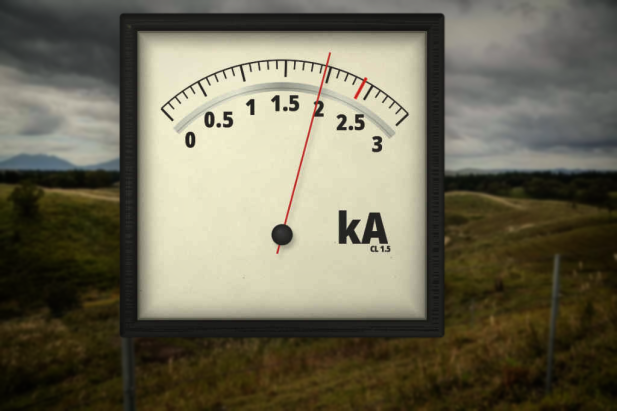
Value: 1.95 kA
